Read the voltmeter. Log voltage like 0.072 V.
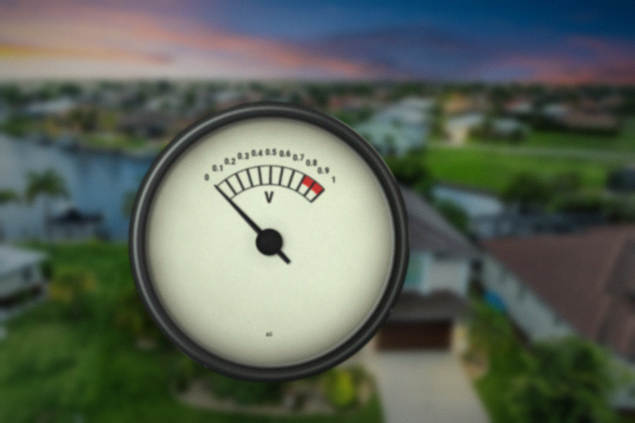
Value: 0 V
